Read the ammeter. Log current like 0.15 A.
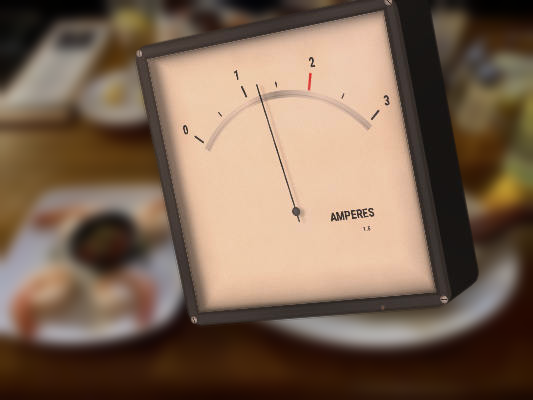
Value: 1.25 A
